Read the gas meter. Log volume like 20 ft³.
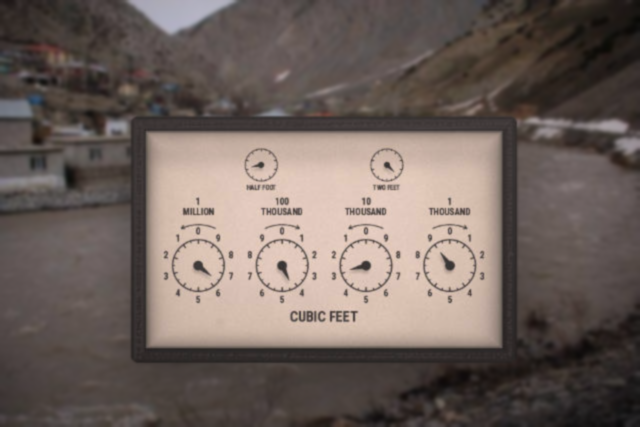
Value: 642900 ft³
